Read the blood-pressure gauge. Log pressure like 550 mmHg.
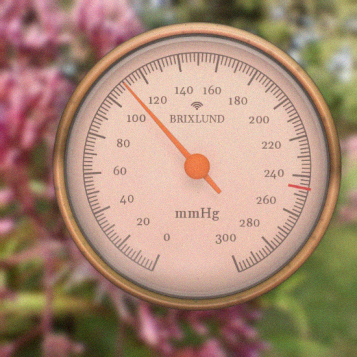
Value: 110 mmHg
